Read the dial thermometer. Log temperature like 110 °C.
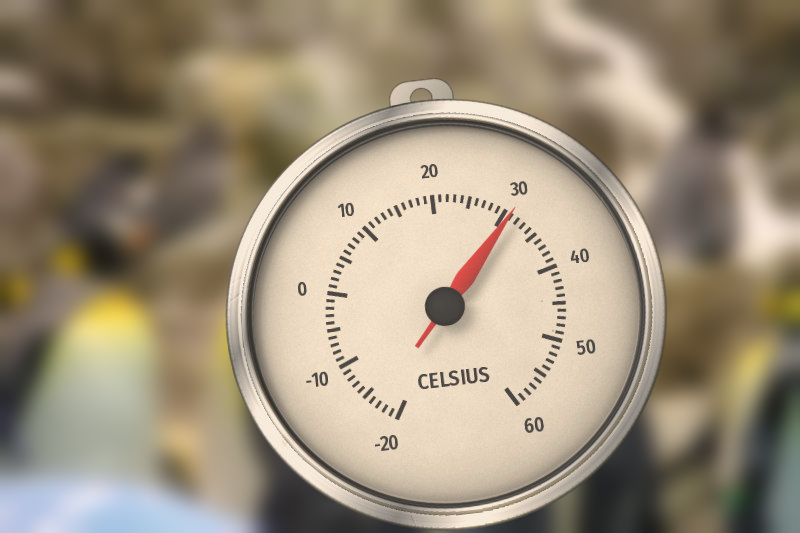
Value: 31 °C
